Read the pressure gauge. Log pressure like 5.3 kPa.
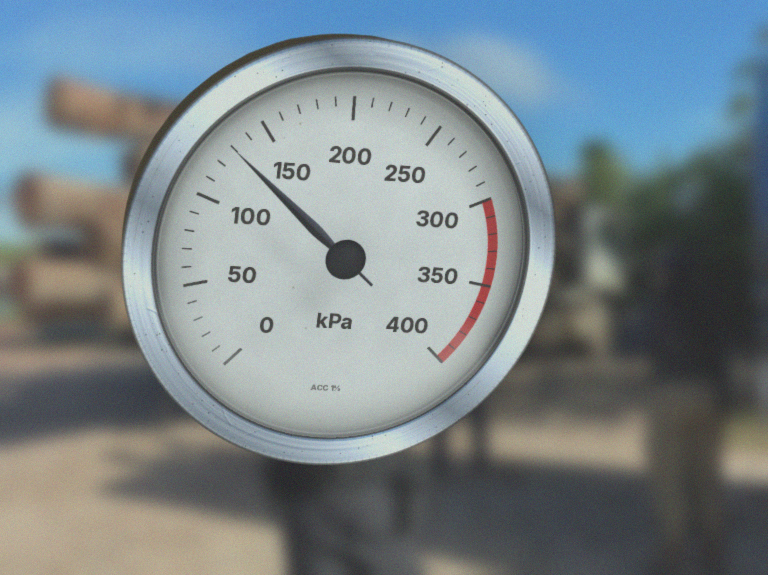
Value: 130 kPa
